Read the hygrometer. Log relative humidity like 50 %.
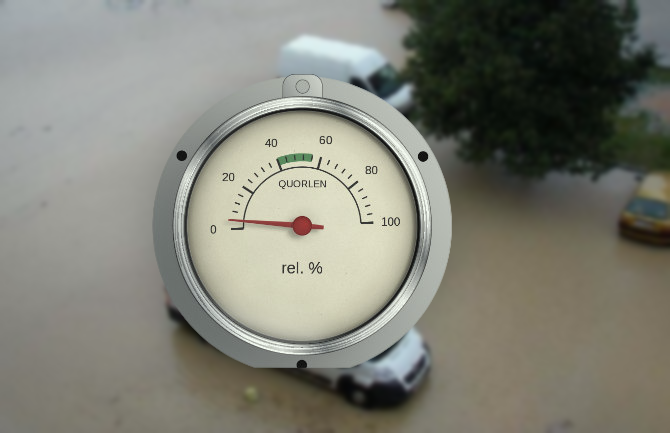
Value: 4 %
